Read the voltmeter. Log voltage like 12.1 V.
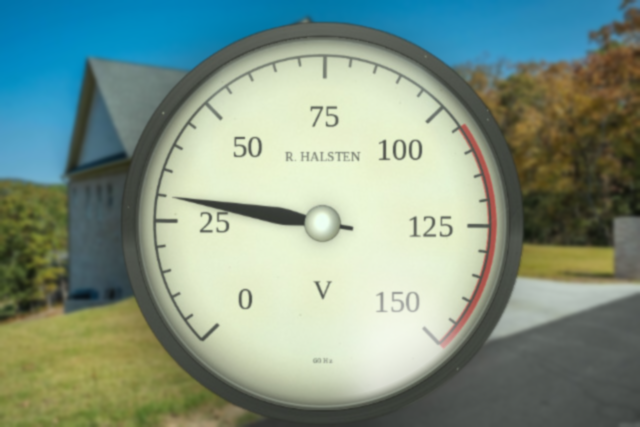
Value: 30 V
